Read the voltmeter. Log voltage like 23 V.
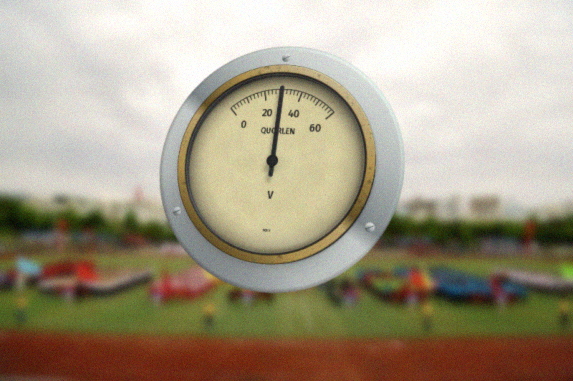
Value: 30 V
